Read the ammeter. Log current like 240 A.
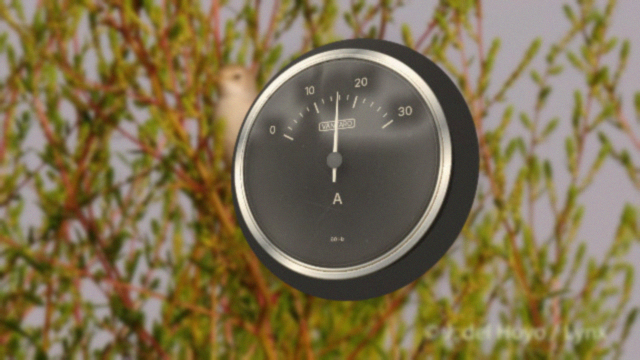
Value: 16 A
